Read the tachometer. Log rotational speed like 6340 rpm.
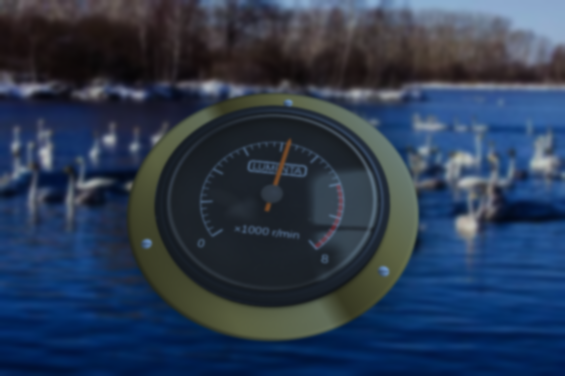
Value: 4200 rpm
